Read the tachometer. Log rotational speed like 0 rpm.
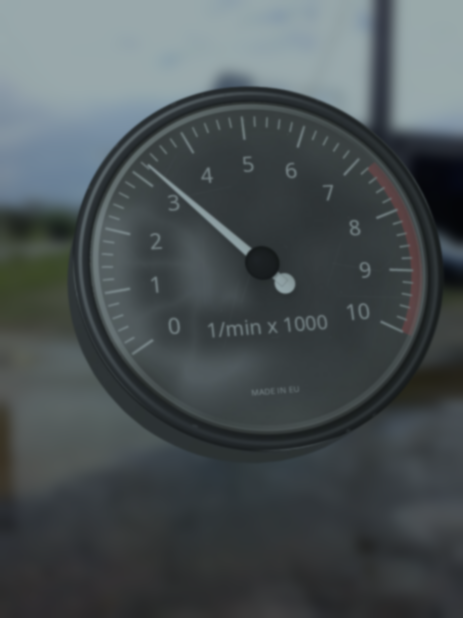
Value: 3200 rpm
